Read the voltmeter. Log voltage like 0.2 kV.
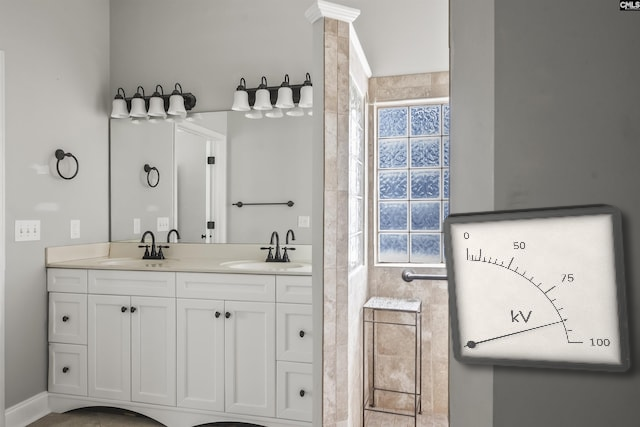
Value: 90 kV
